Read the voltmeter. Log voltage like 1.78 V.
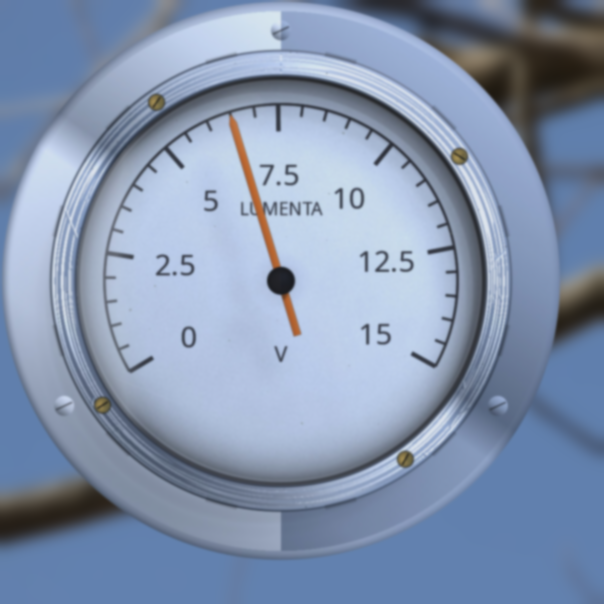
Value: 6.5 V
